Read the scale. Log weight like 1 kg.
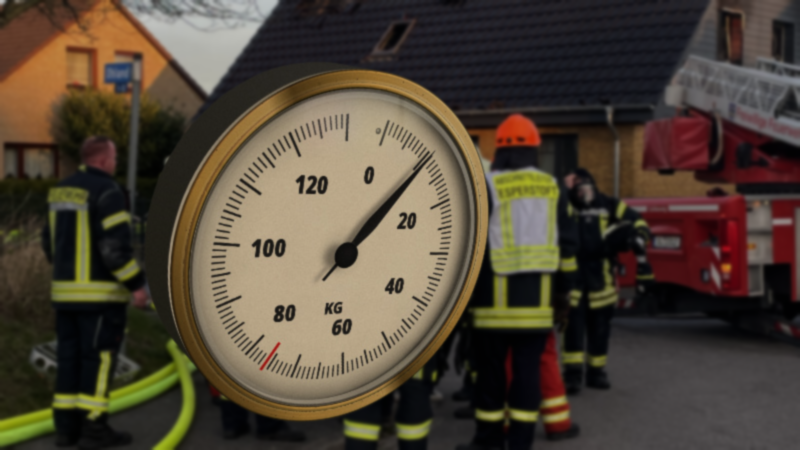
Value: 10 kg
